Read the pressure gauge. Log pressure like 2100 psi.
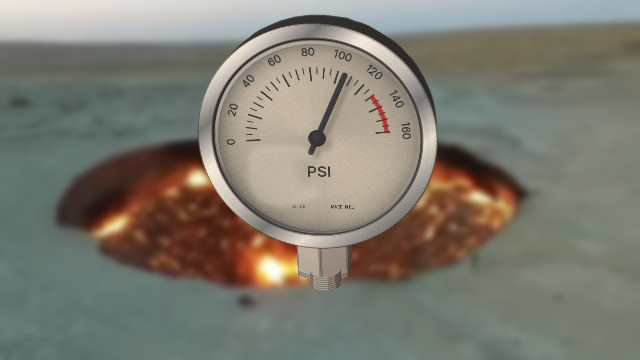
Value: 105 psi
